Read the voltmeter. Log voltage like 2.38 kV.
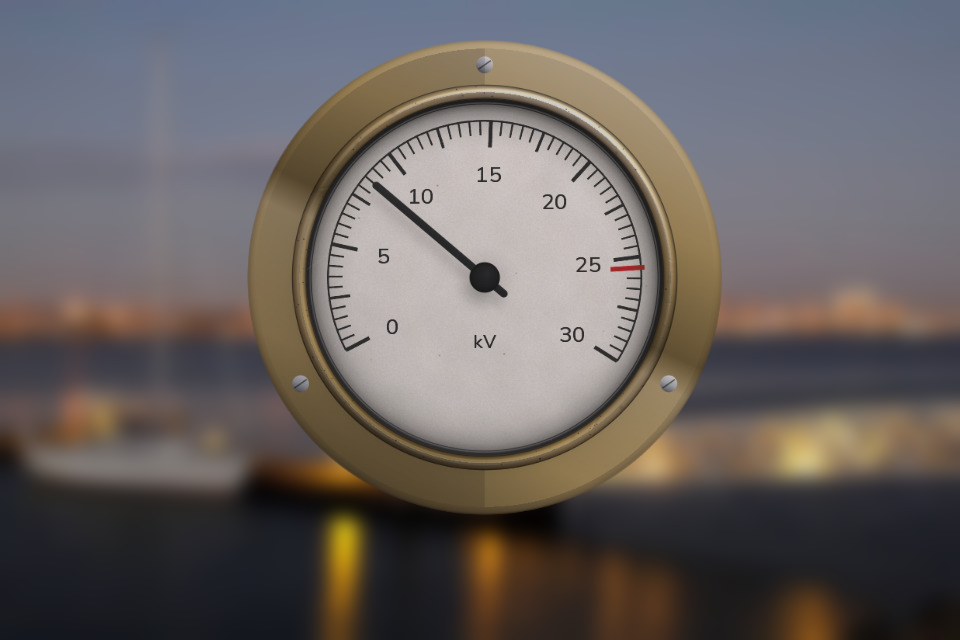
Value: 8.5 kV
